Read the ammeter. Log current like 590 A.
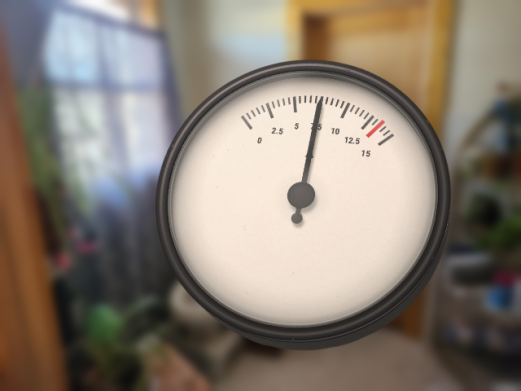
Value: 7.5 A
